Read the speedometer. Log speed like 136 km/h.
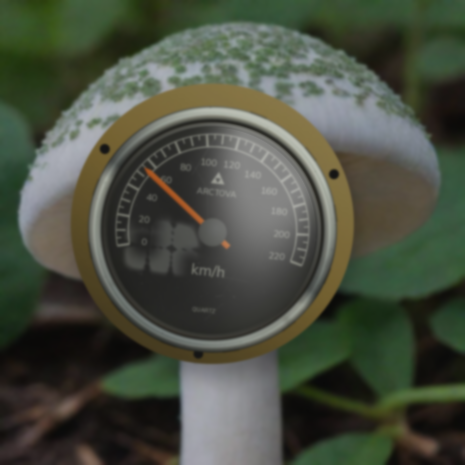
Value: 55 km/h
